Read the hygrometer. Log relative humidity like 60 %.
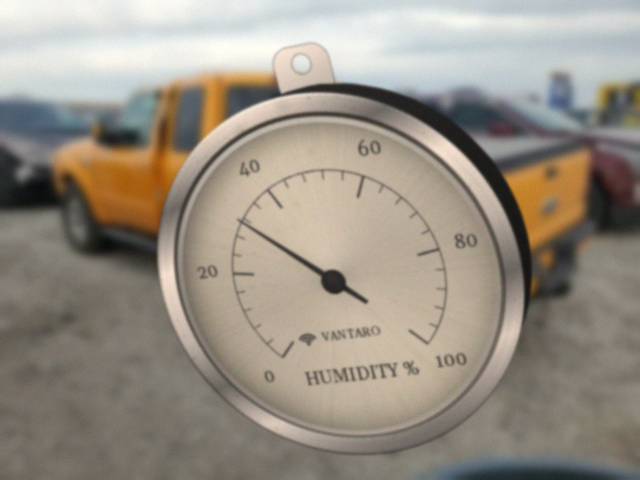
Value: 32 %
